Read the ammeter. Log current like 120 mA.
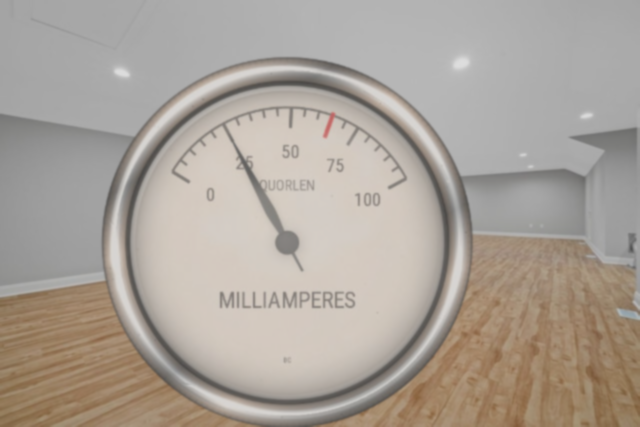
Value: 25 mA
